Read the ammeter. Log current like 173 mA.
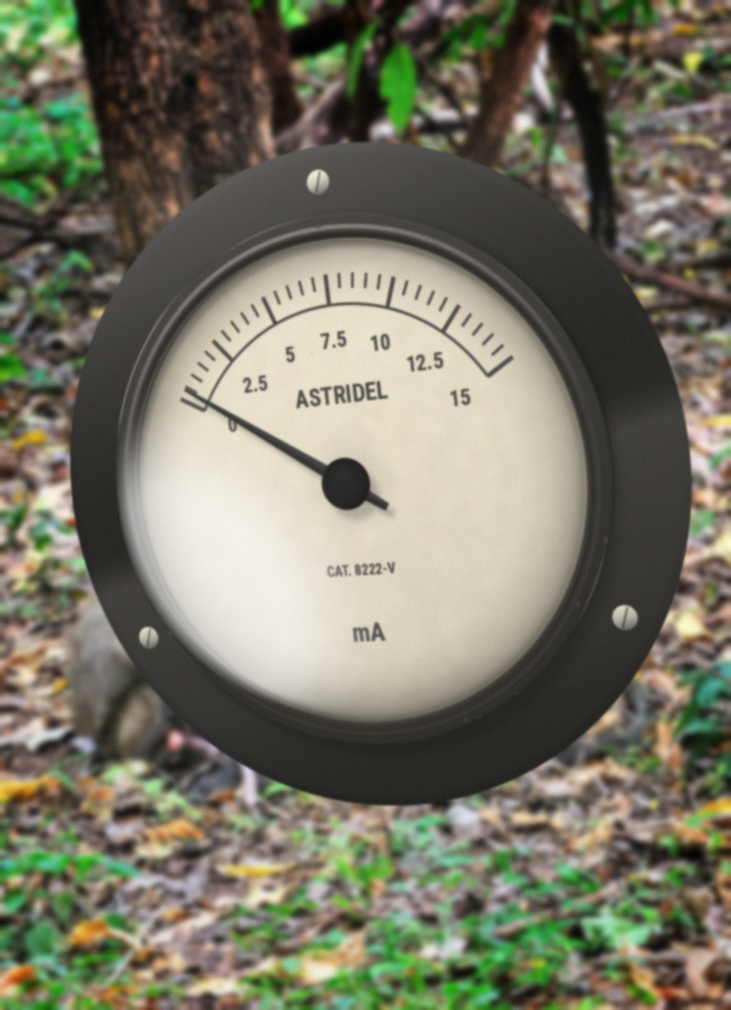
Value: 0.5 mA
